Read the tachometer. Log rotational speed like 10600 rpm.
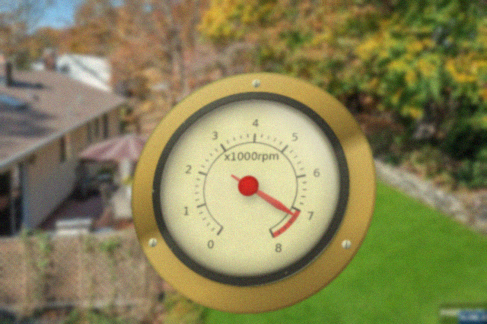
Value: 7200 rpm
